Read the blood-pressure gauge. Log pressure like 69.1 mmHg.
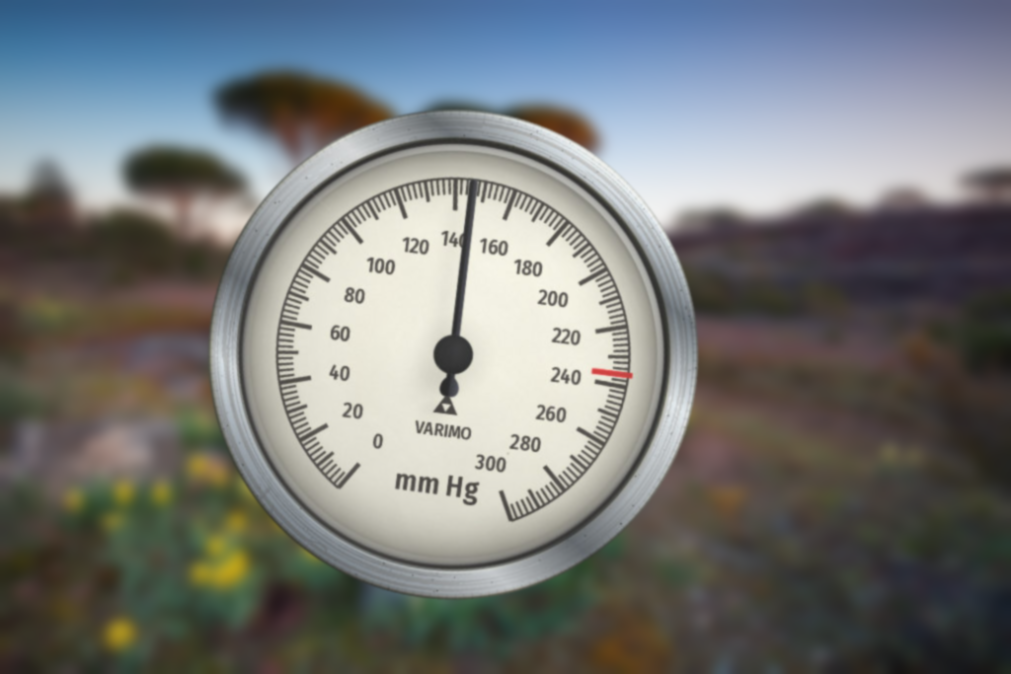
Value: 146 mmHg
